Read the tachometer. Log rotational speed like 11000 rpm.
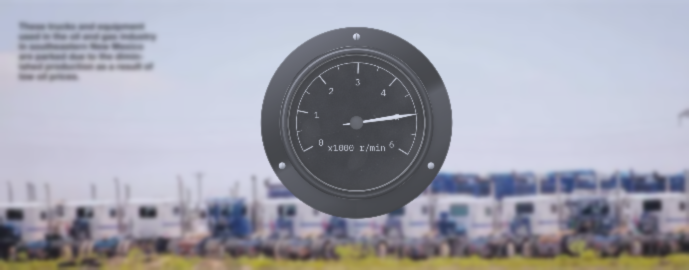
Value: 5000 rpm
